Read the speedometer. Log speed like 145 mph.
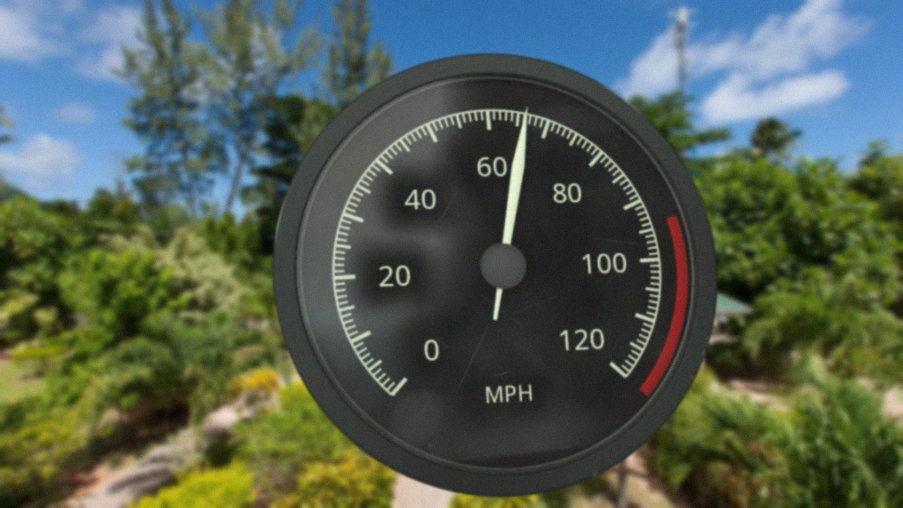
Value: 66 mph
